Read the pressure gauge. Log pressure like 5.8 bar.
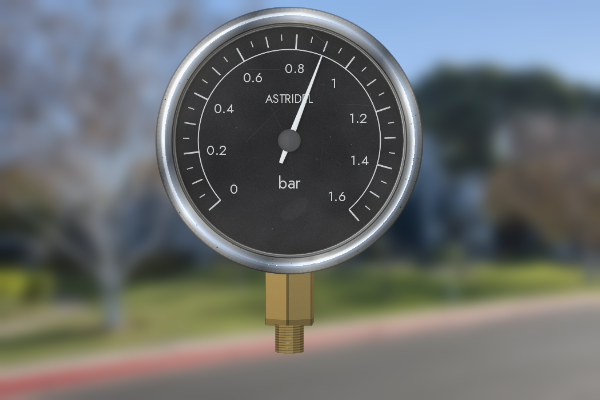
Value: 0.9 bar
